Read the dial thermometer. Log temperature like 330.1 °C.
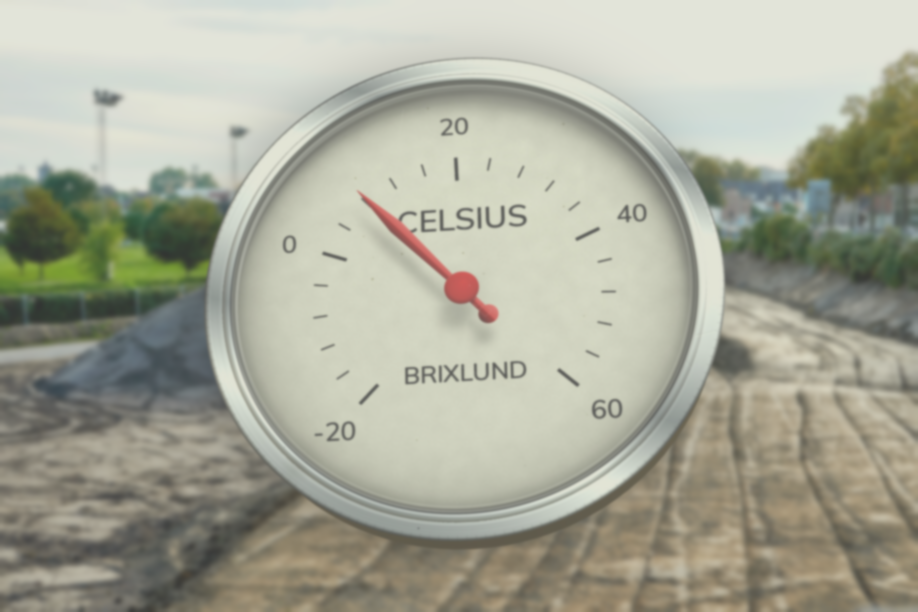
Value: 8 °C
